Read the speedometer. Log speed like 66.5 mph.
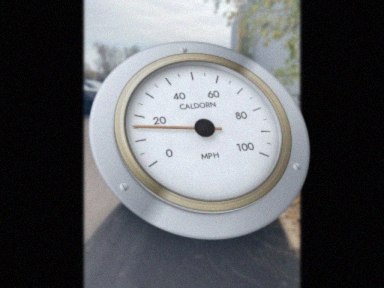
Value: 15 mph
